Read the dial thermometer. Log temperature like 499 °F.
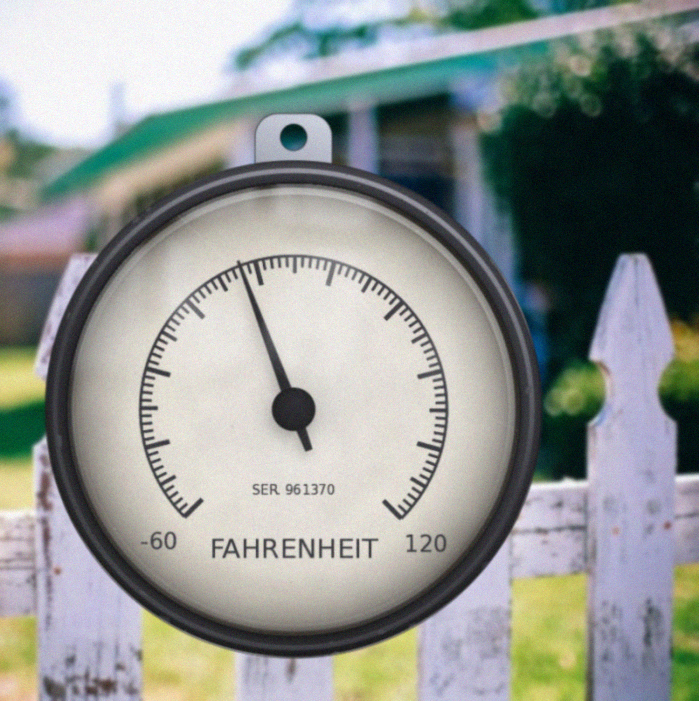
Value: 16 °F
